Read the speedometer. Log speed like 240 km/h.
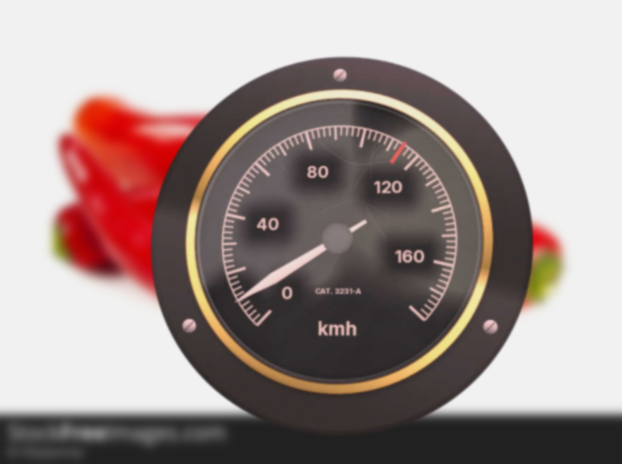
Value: 10 km/h
